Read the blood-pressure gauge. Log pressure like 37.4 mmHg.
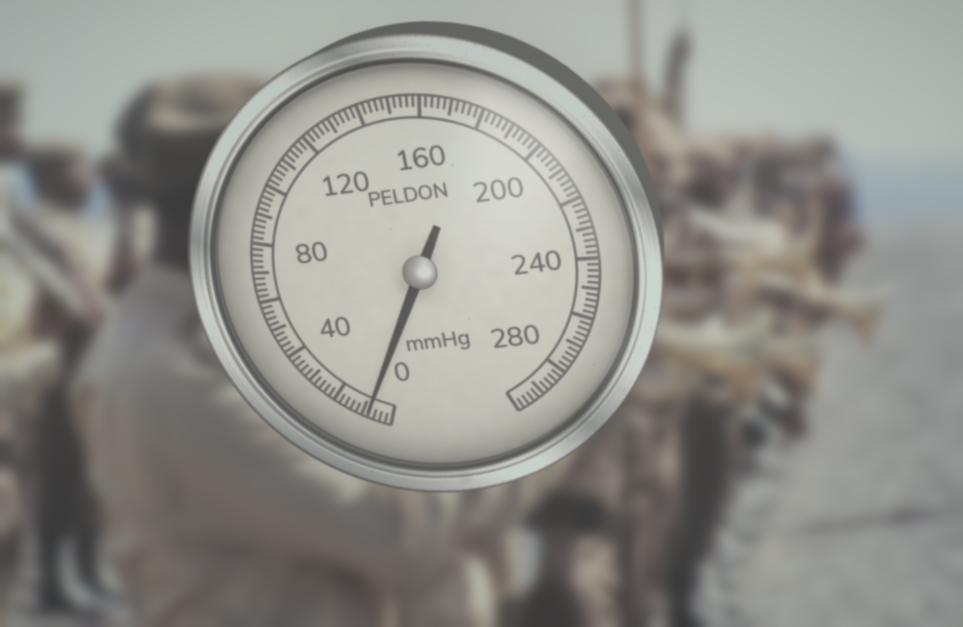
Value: 8 mmHg
